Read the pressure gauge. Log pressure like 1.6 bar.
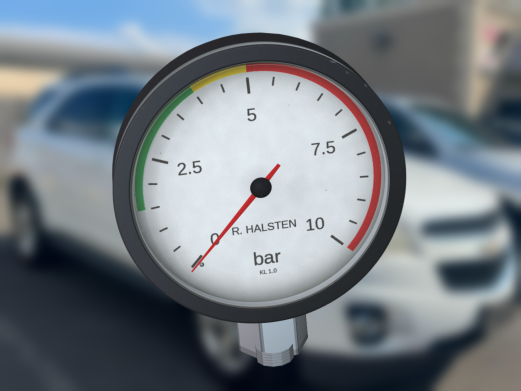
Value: 0 bar
